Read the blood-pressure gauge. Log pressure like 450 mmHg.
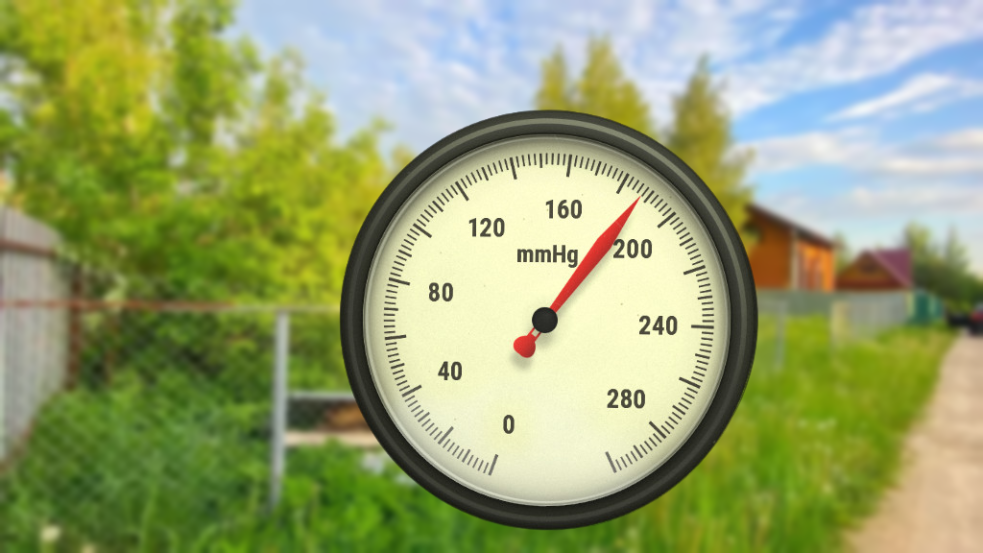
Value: 188 mmHg
